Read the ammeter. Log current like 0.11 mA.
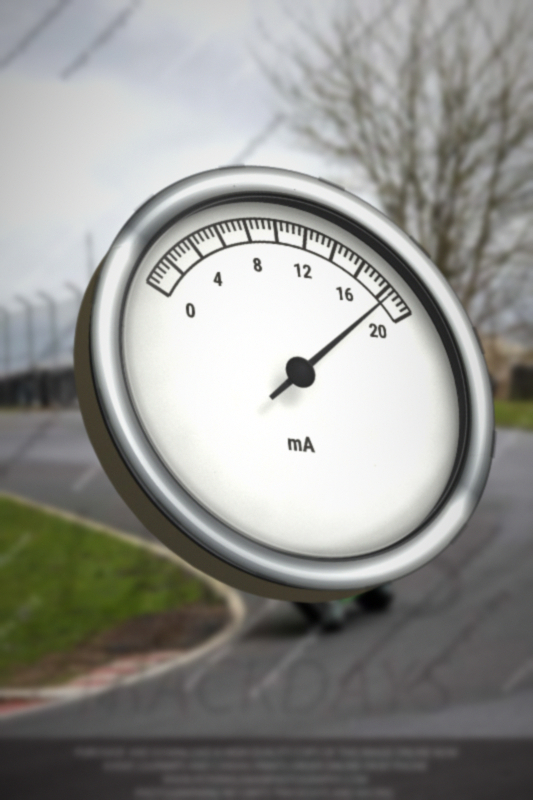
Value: 18.4 mA
